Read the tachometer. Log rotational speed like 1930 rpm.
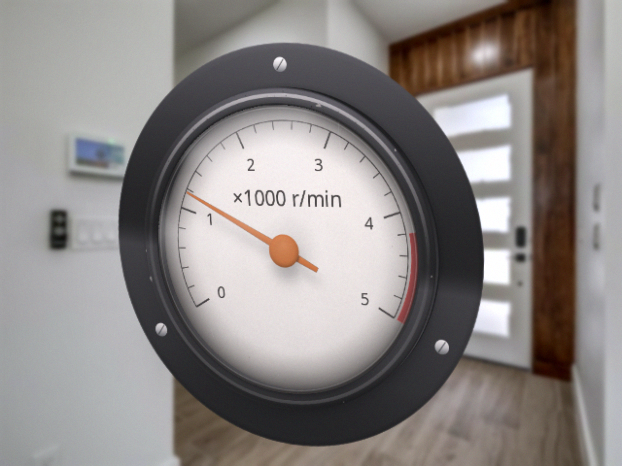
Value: 1200 rpm
